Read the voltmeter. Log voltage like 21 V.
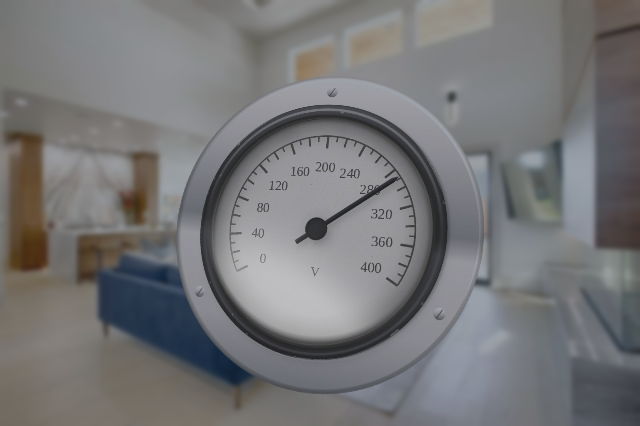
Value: 290 V
